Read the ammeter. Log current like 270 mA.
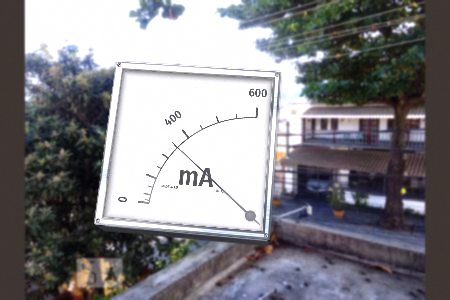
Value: 350 mA
